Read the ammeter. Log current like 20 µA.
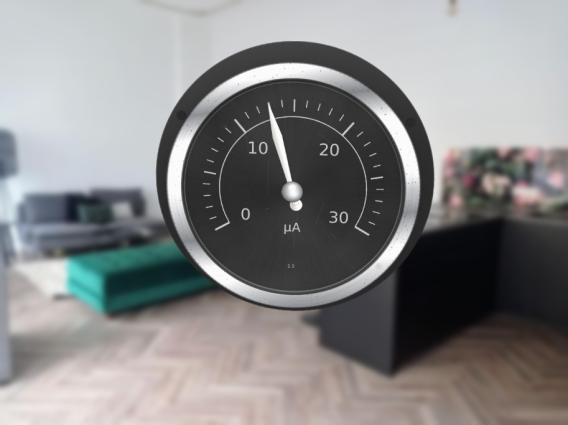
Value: 13 µA
